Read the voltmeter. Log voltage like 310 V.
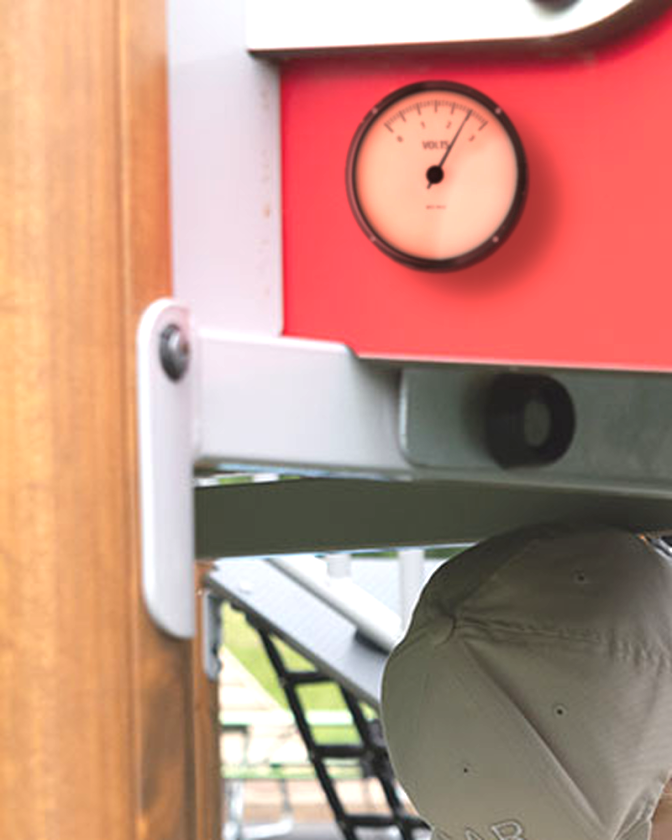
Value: 2.5 V
